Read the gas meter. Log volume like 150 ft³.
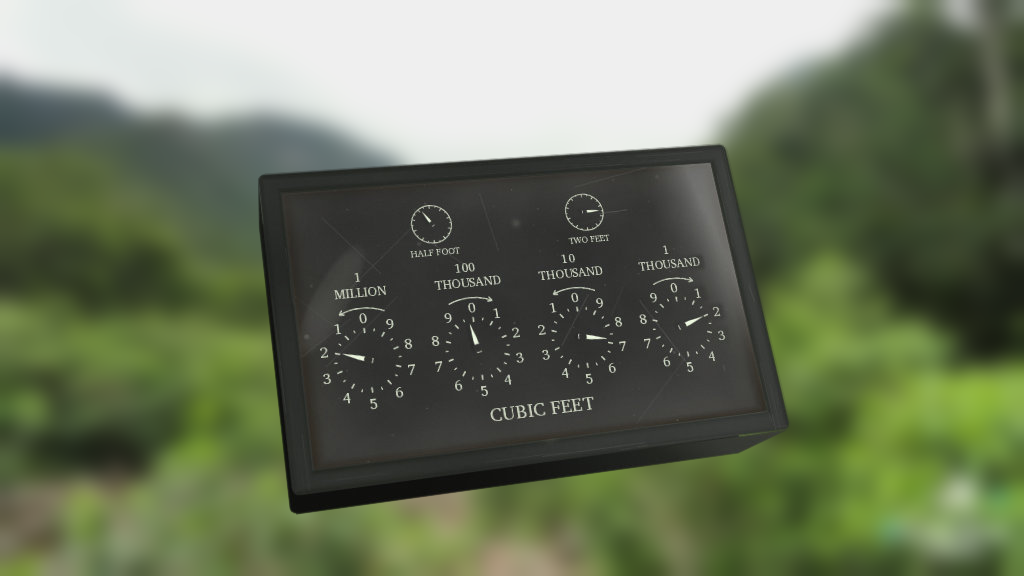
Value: 197200 ft³
